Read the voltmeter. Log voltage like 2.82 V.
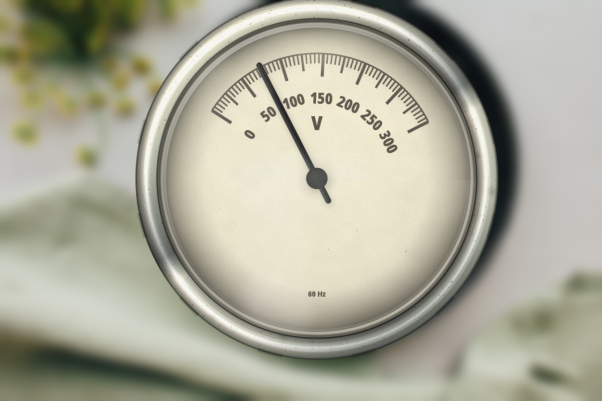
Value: 75 V
